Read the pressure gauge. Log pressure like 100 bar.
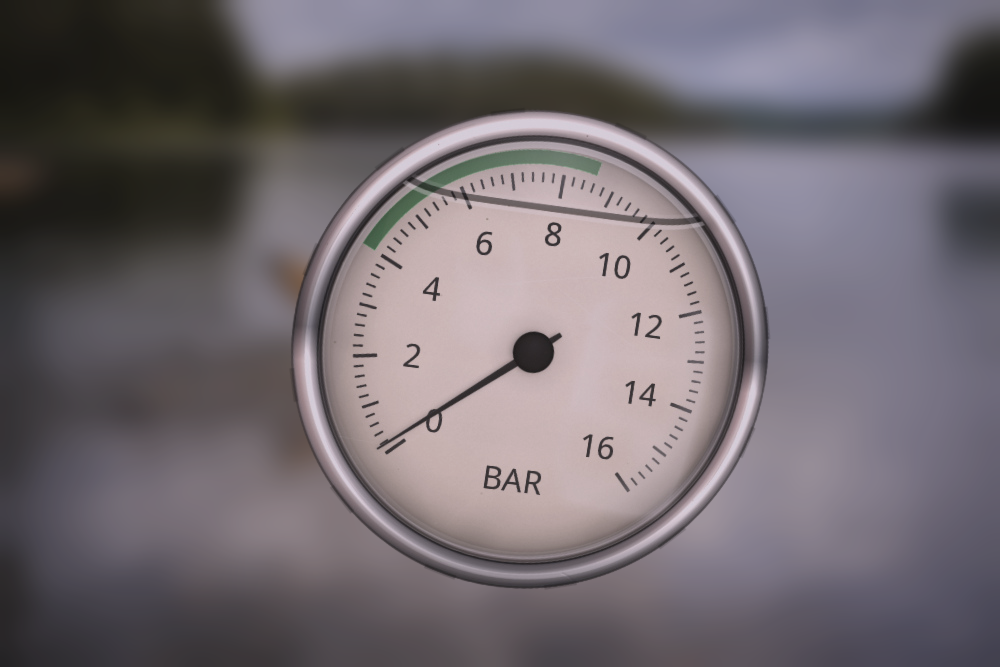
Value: 0.2 bar
